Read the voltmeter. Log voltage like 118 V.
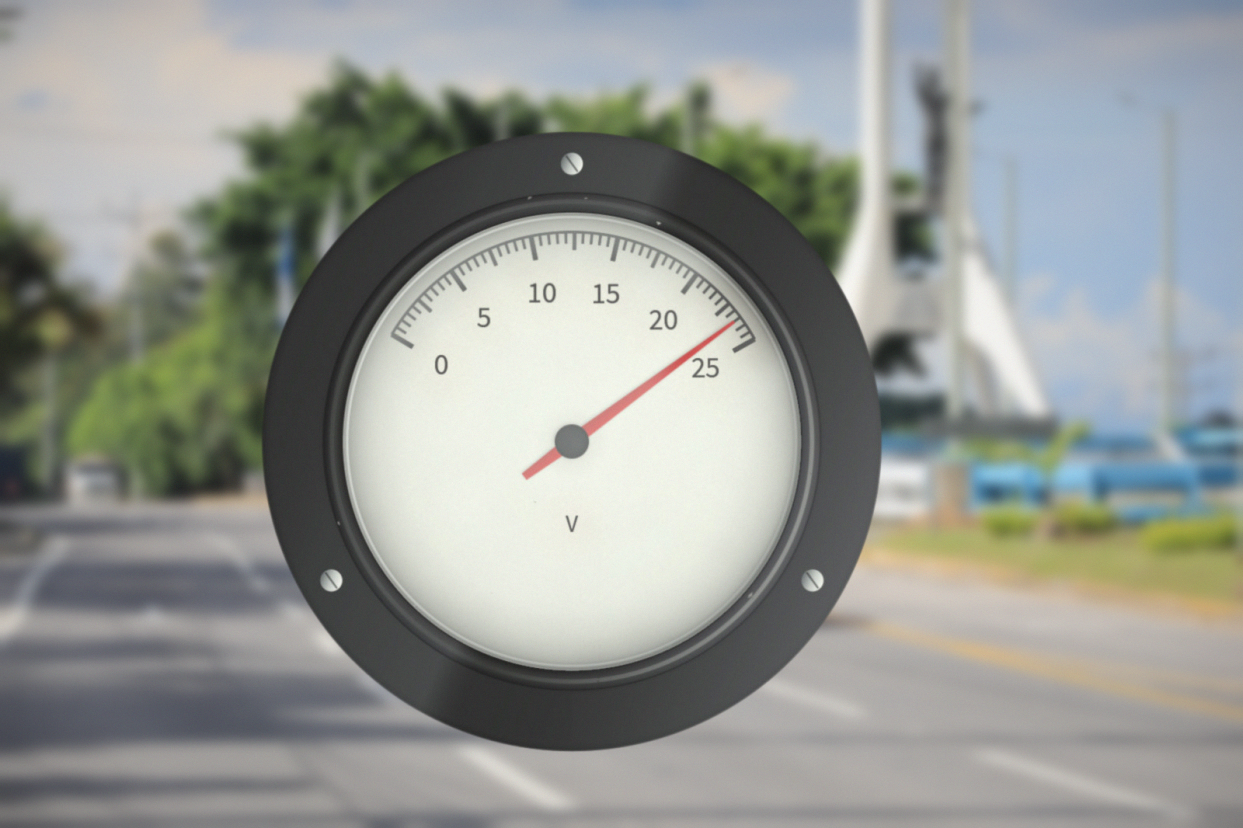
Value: 23.5 V
